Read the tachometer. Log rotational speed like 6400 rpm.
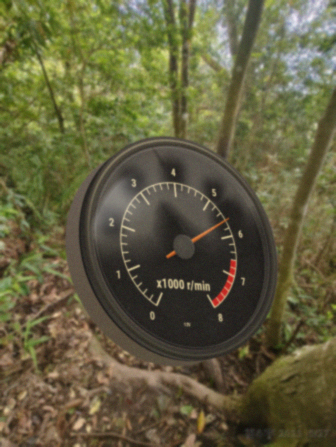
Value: 5600 rpm
